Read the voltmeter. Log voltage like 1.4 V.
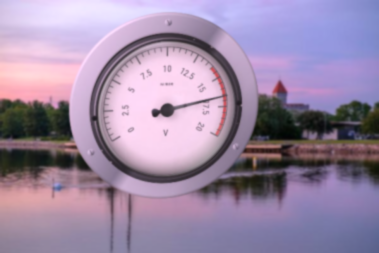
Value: 16.5 V
